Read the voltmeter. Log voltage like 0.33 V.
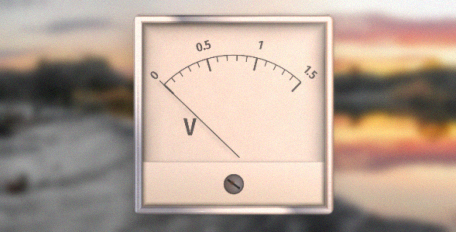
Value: 0 V
